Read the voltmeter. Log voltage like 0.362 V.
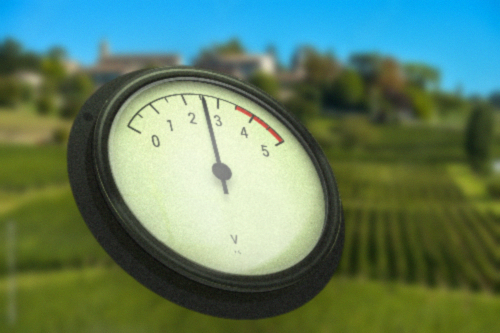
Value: 2.5 V
